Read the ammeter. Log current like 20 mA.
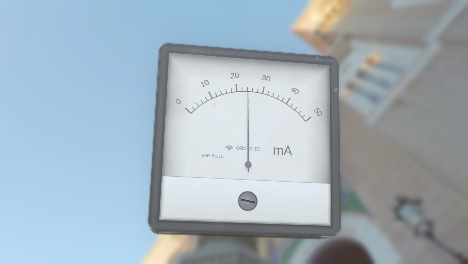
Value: 24 mA
